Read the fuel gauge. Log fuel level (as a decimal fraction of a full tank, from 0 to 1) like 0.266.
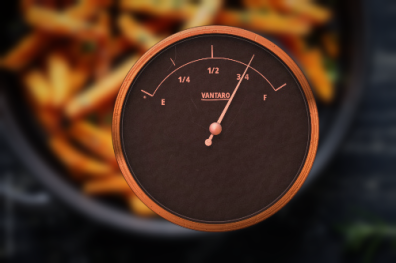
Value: 0.75
